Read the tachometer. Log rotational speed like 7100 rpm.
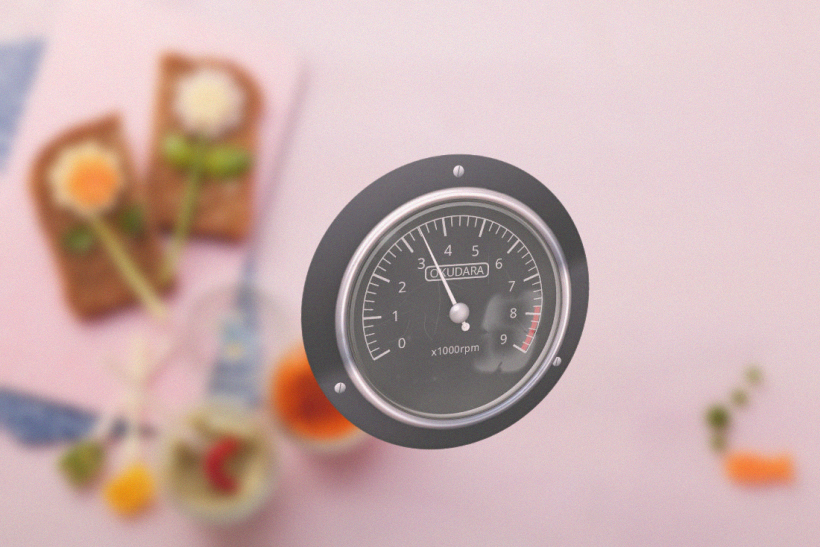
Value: 3400 rpm
